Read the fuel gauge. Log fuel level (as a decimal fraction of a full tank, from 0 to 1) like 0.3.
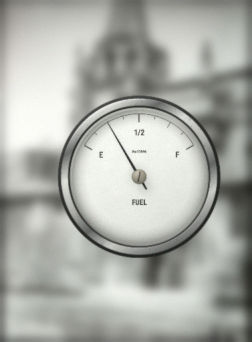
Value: 0.25
